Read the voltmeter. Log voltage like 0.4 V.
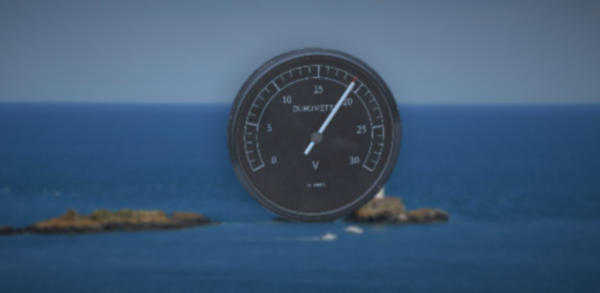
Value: 19 V
